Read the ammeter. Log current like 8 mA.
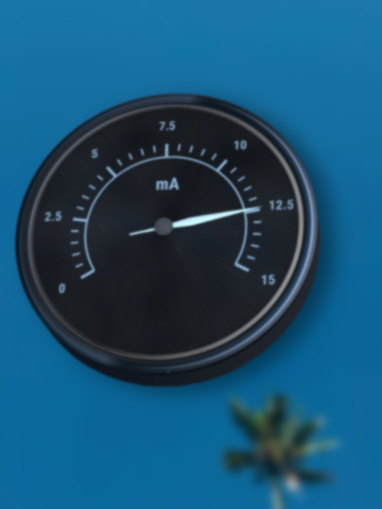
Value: 12.5 mA
